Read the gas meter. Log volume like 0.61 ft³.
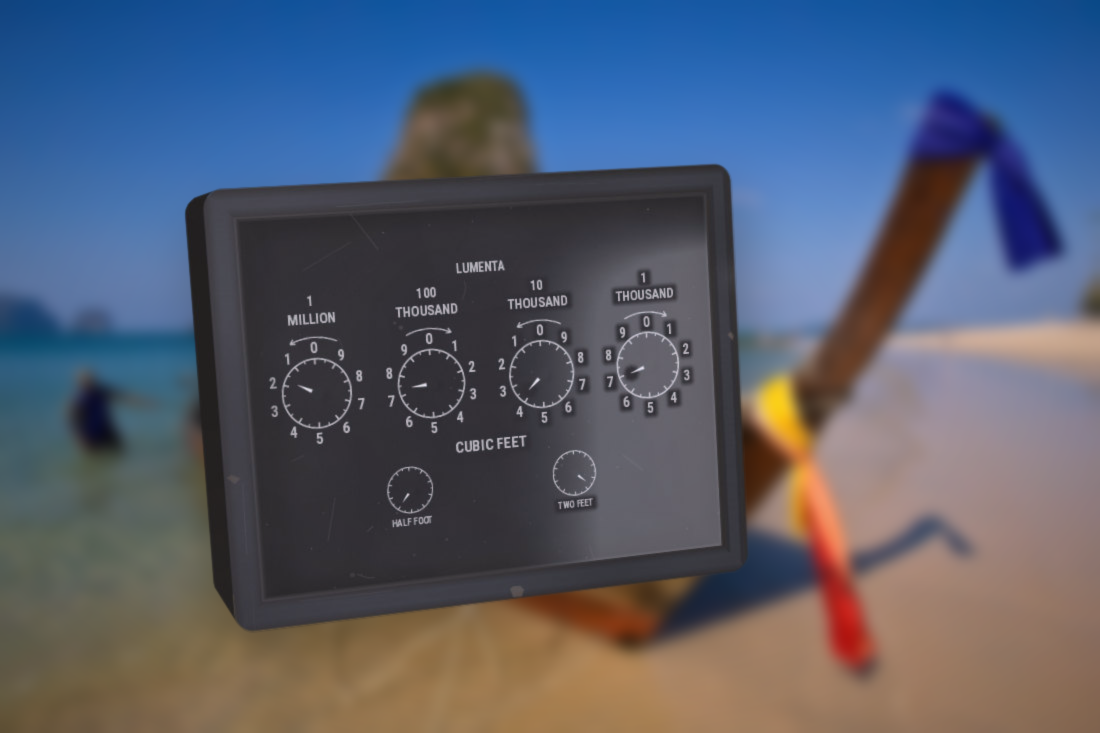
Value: 173700 ft³
